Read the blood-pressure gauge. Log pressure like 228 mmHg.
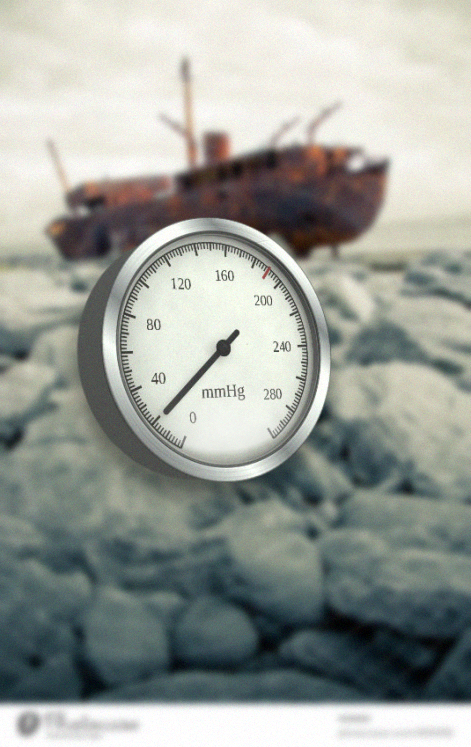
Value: 20 mmHg
